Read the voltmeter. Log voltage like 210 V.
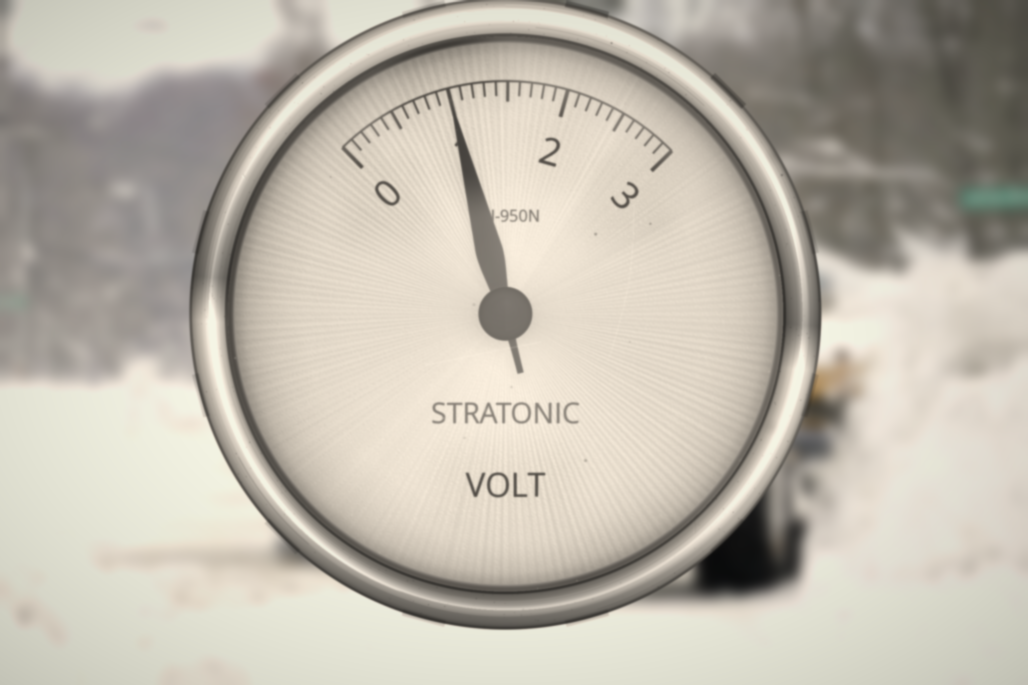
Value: 1 V
